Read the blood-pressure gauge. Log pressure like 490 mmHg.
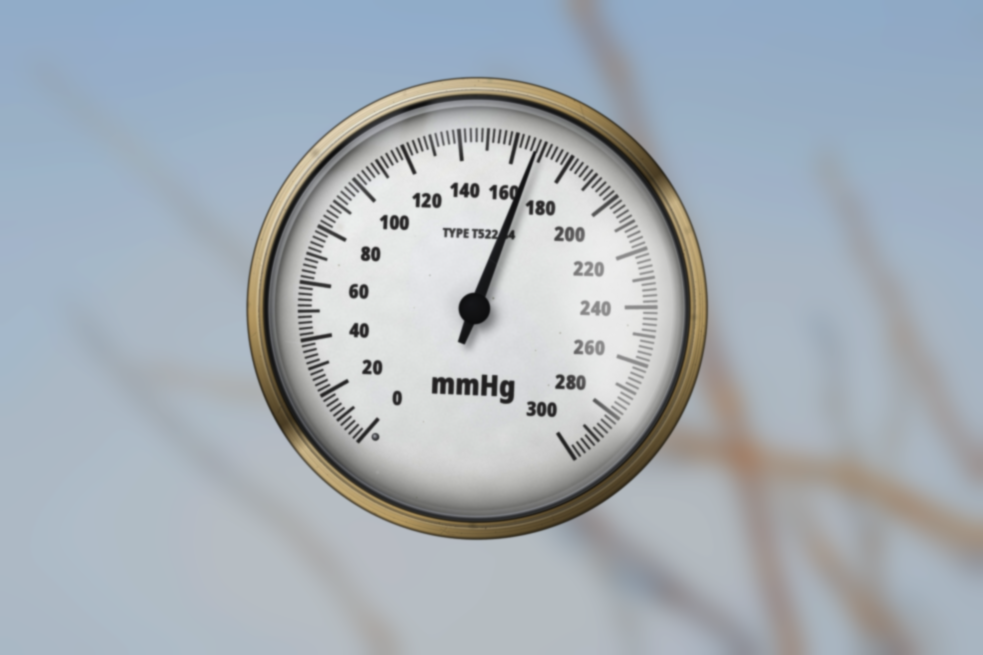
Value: 168 mmHg
